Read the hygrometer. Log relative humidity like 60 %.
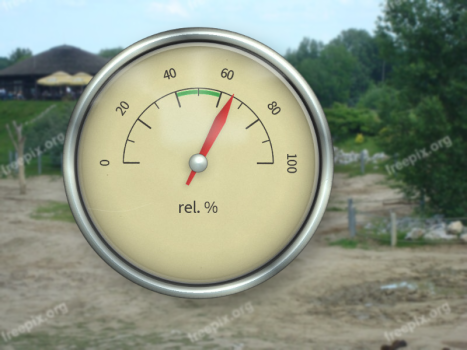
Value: 65 %
